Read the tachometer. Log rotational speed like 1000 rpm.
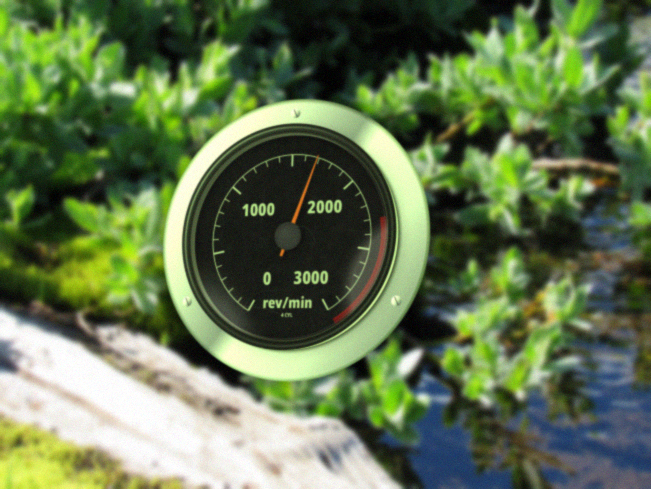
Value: 1700 rpm
